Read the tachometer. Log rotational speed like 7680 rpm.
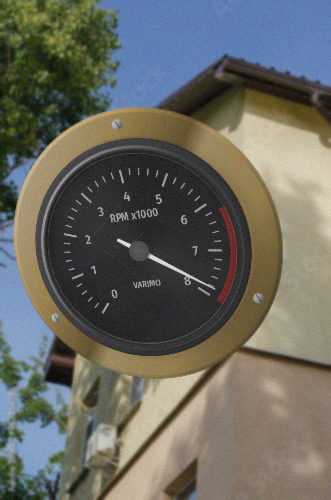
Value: 7800 rpm
